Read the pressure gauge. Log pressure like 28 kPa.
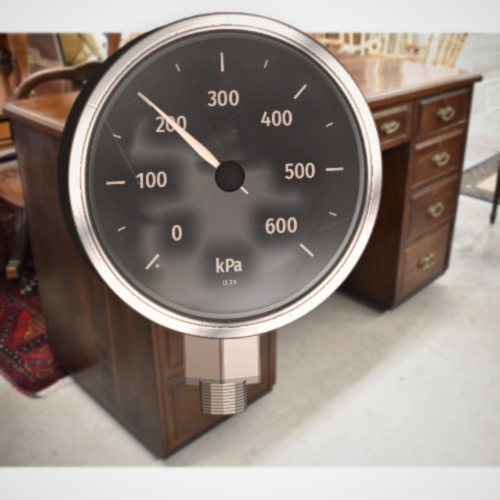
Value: 200 kPa
